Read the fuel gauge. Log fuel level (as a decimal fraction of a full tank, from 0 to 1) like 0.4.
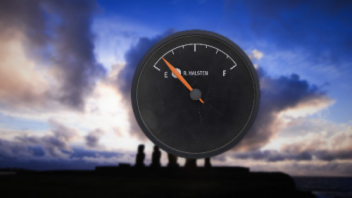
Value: 0.125
